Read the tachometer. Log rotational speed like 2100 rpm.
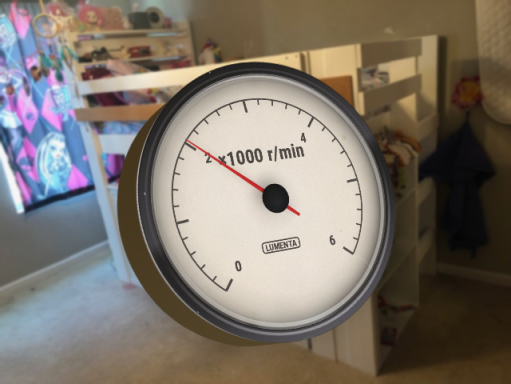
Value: 2000 rpm
